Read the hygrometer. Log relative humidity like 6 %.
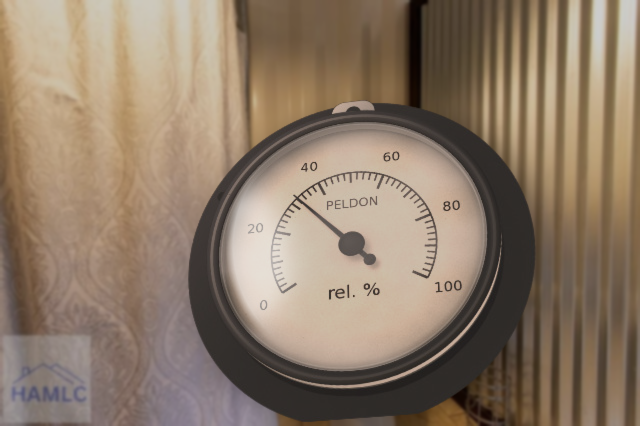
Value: 32 %
